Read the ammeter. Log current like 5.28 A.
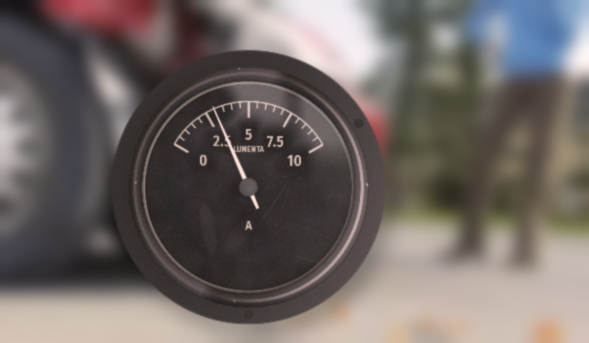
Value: 3 A
